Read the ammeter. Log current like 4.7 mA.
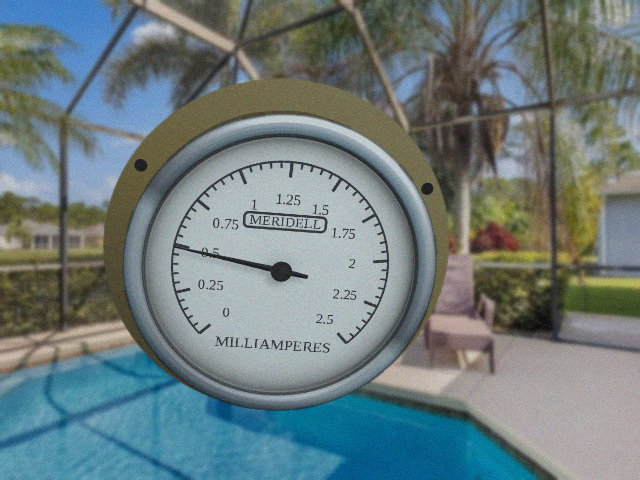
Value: 0.5 mA
